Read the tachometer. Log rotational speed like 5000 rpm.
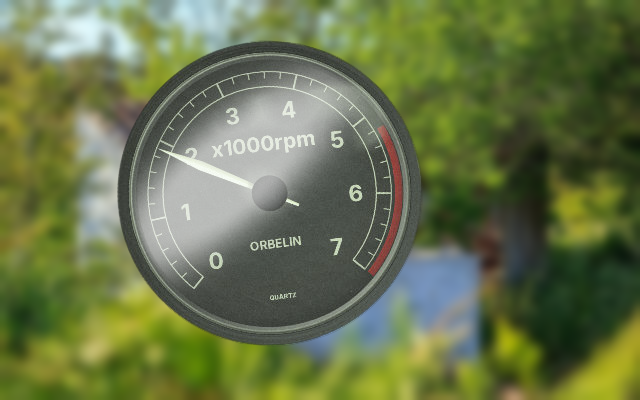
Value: 1900 rpm
